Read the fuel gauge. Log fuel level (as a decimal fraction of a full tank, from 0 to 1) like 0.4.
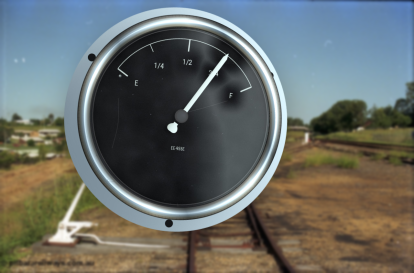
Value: 0.75
